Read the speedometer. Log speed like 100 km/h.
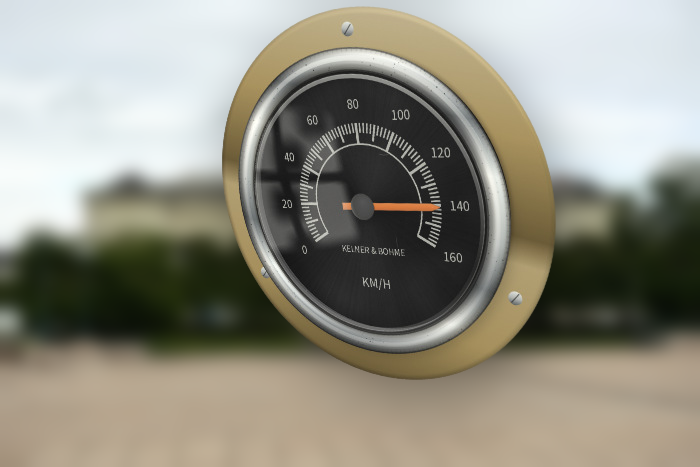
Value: 140 km/h
